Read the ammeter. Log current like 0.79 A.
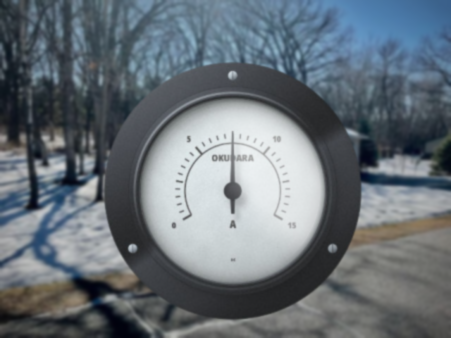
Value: 7.5 A
